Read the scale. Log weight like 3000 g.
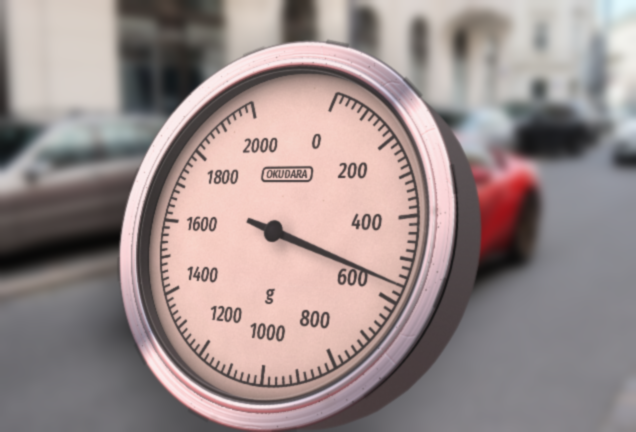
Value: 560 g
